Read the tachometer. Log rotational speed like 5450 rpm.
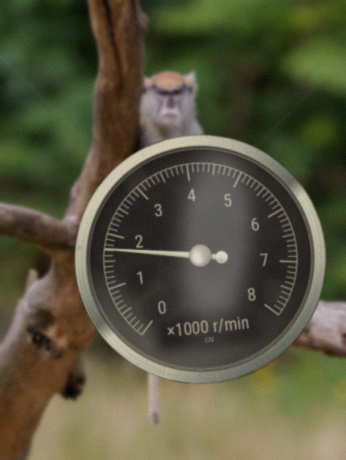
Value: 1700 rpm
